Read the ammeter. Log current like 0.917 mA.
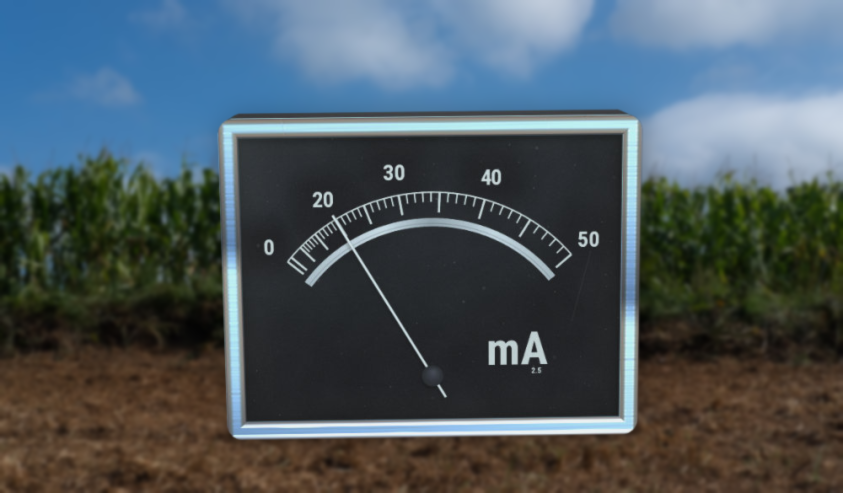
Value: 20 mA
